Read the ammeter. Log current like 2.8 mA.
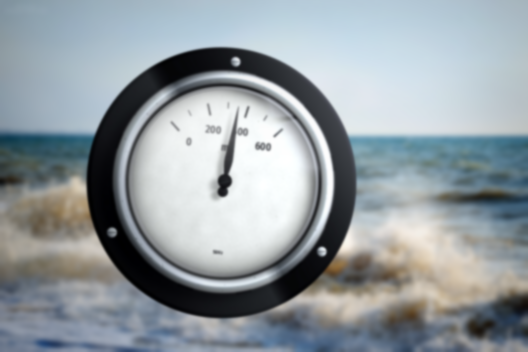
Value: 350 mA
